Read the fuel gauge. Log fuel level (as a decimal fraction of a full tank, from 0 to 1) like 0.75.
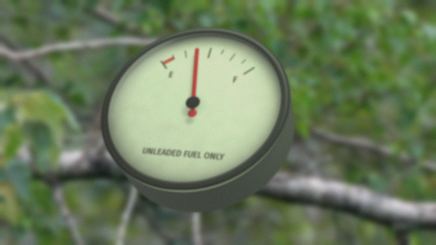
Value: 0.375
